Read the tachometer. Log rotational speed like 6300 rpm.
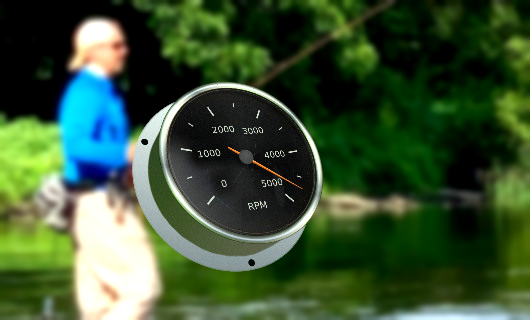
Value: 4750 rpm
